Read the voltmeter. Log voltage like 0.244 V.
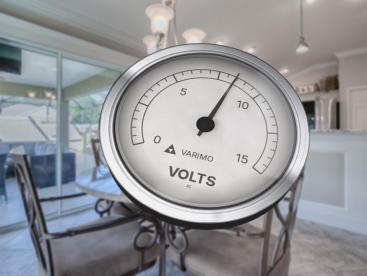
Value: 8.5 V
